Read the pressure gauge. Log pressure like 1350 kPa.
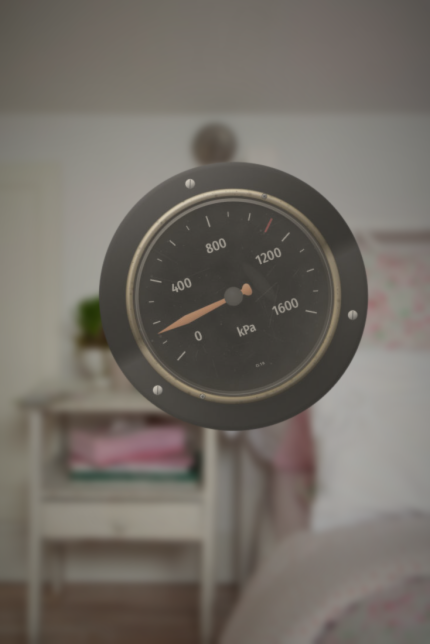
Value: 150 kPa
